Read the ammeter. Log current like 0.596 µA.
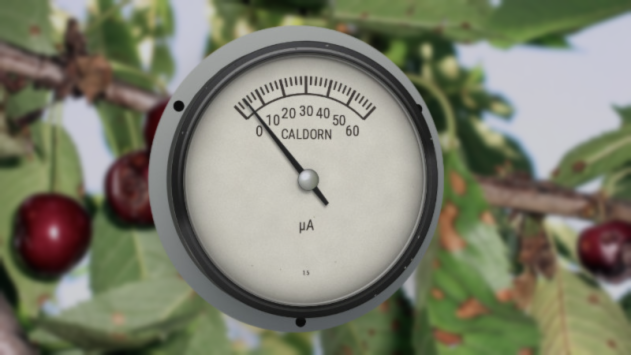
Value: 4 µA
